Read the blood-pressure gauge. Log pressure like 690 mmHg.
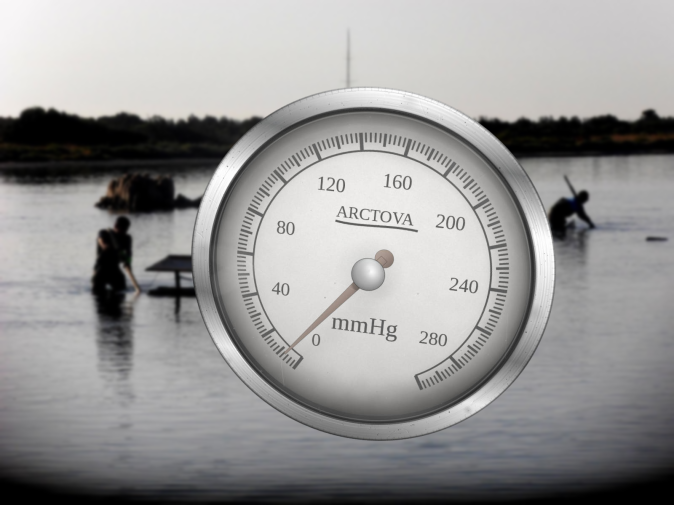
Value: 8 mmHg
